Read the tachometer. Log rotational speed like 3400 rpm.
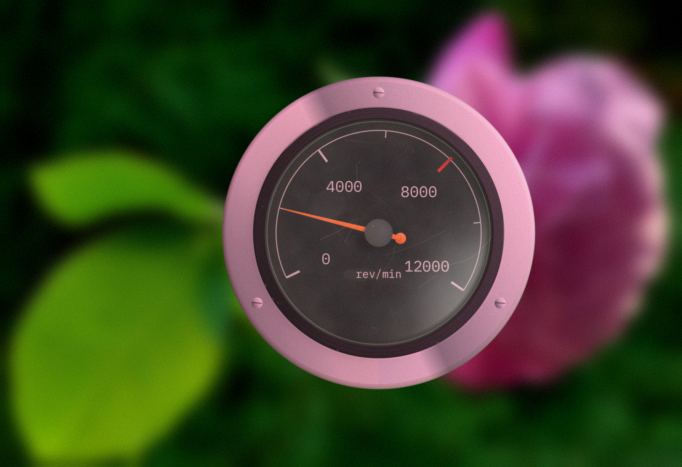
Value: 2000 rpm
